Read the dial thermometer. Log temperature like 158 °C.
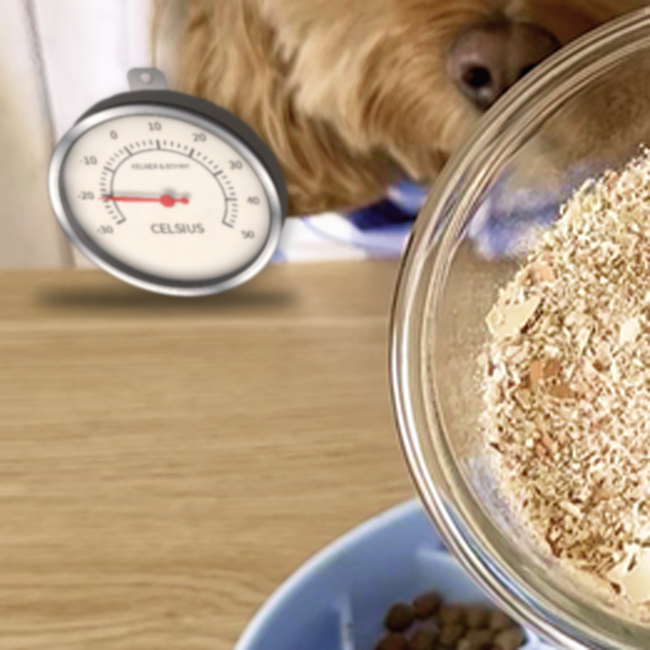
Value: -20 °C
